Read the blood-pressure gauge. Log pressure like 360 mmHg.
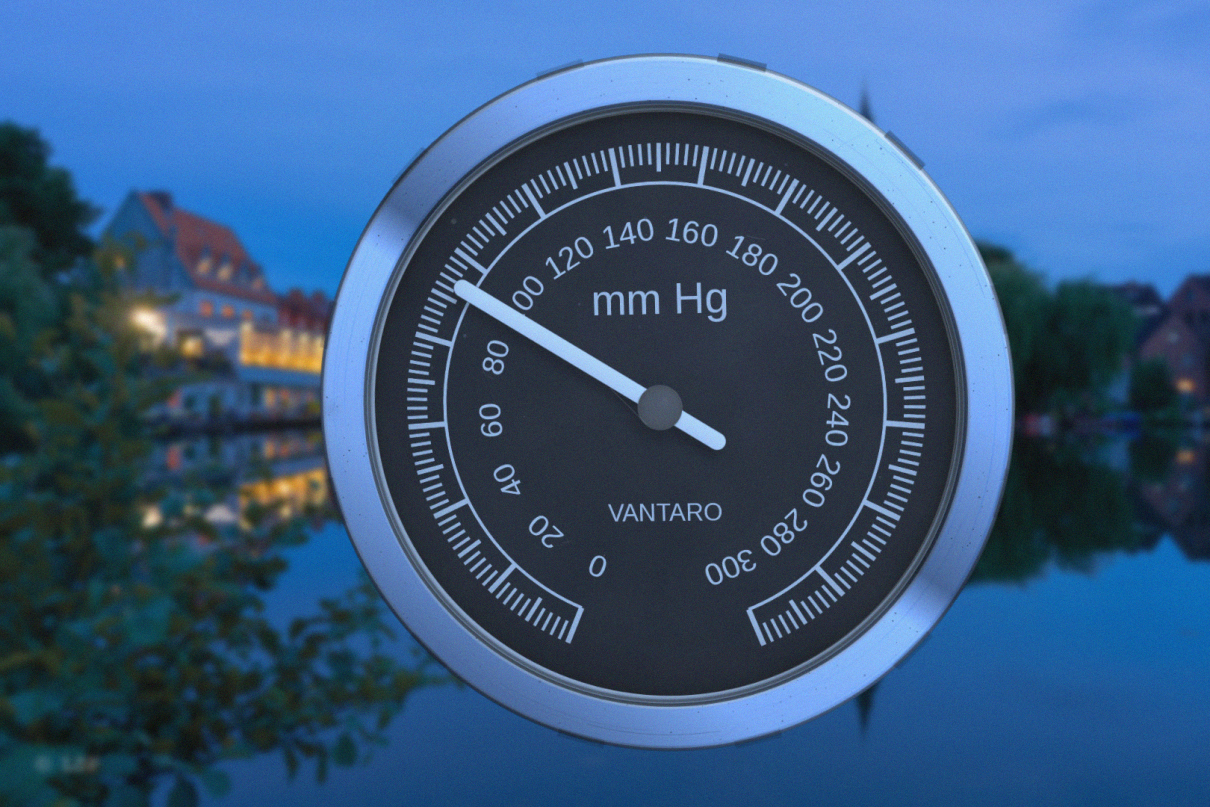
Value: 94 mmHg
